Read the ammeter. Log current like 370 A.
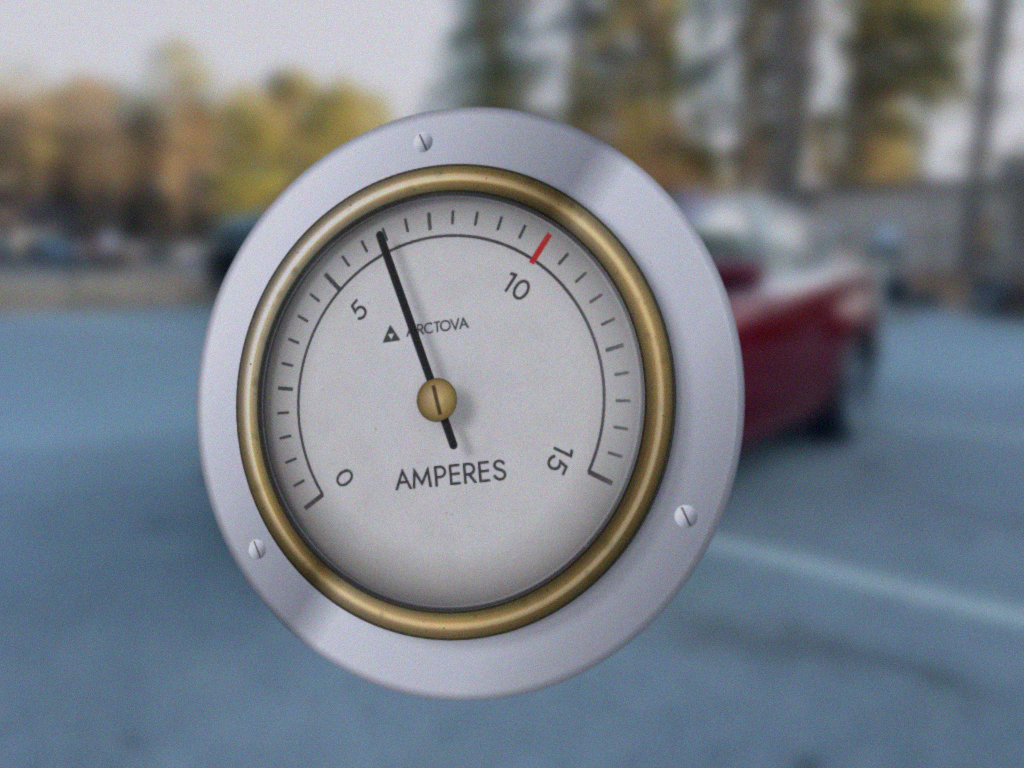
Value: 6.5 A
